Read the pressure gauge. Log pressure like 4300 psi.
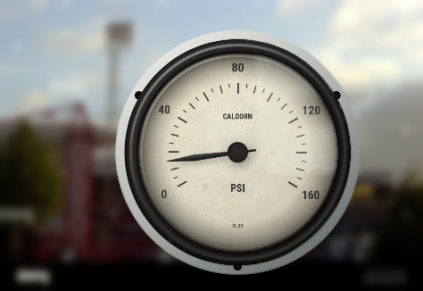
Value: 15 psi
